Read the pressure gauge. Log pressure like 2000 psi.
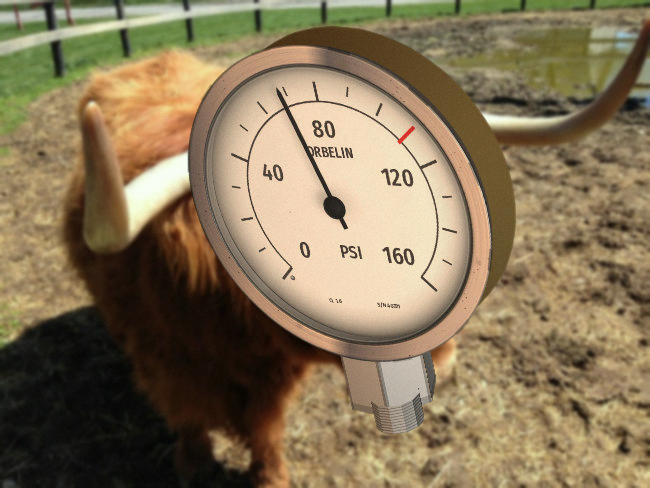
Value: 70 psi
